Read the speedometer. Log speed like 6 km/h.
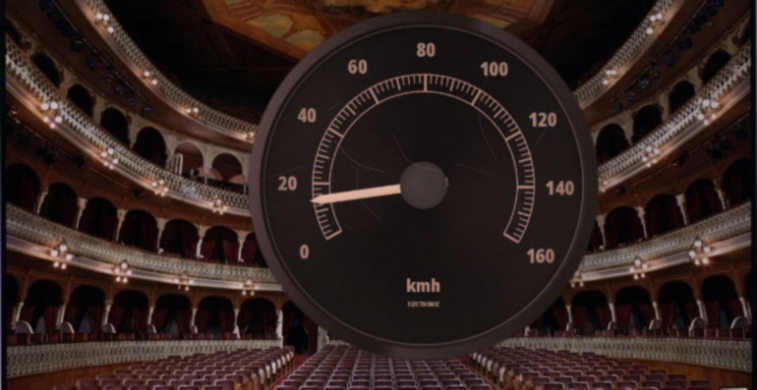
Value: 14 km/h
